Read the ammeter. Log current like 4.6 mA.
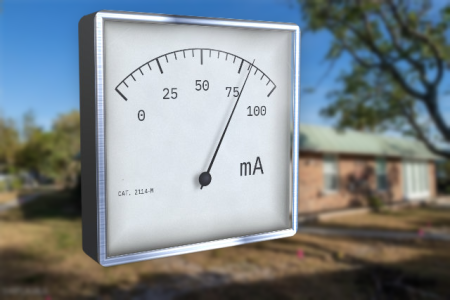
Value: 80 mA
